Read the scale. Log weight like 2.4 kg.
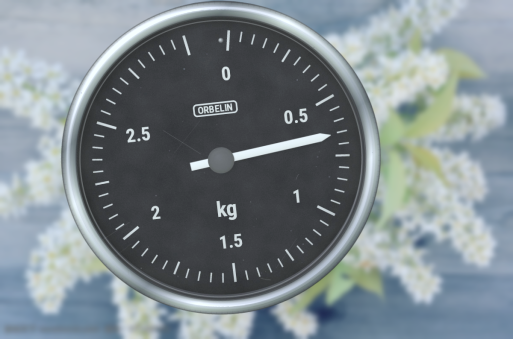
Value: 0.65 kg
